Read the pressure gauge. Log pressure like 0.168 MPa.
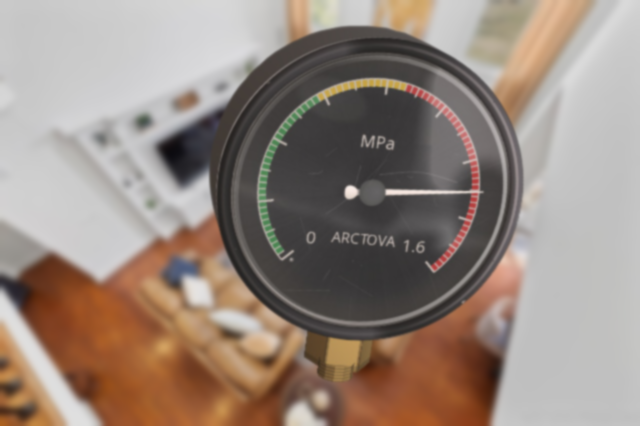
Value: 1.3 MPa
